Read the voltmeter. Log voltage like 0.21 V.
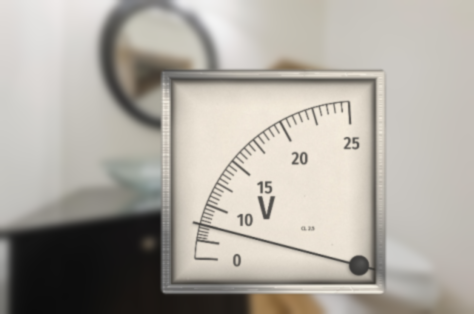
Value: 7.5 V
